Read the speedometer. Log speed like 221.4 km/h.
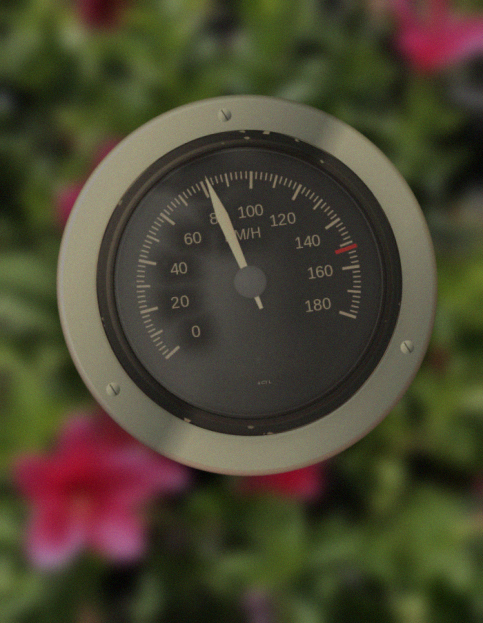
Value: 82 km/h
